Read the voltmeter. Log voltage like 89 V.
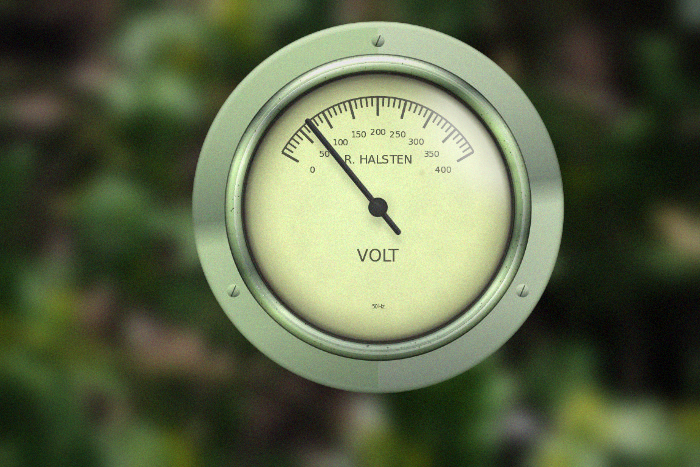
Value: 70 V
